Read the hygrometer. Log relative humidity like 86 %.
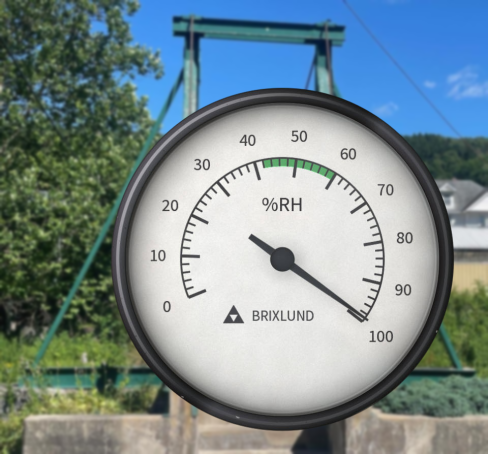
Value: 99 %
